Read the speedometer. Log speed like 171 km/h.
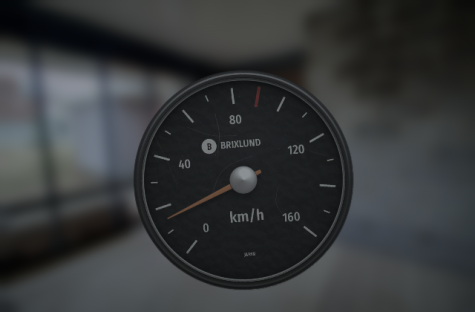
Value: 15 km/h
